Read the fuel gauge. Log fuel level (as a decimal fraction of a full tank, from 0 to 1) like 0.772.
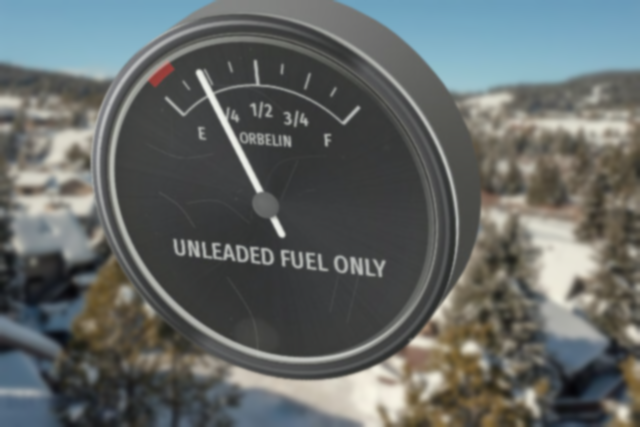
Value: 0.25
